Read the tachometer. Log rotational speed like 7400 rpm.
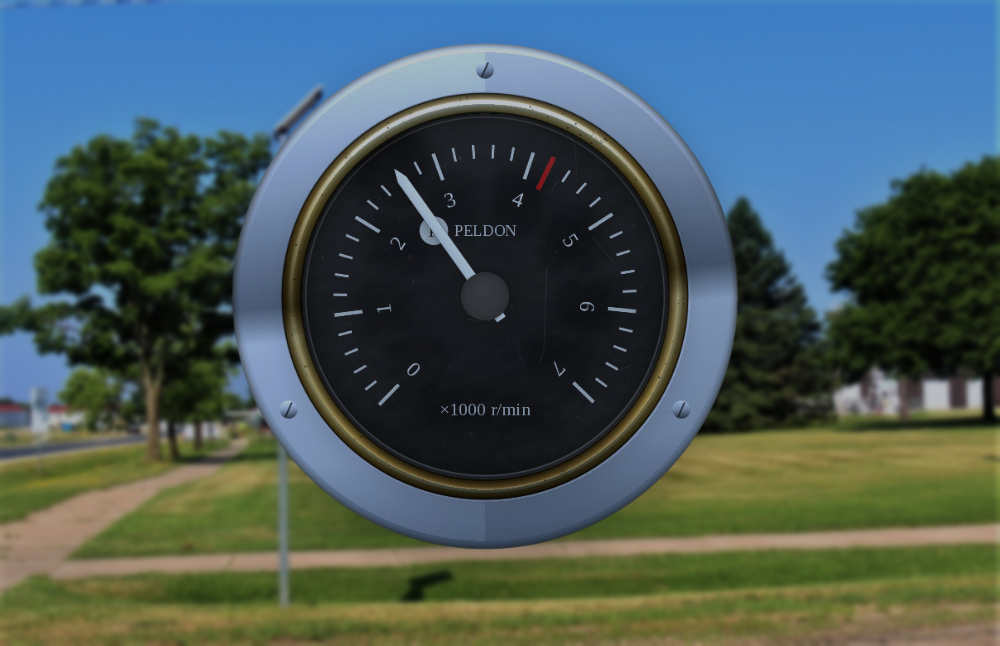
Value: 2600 rpm
